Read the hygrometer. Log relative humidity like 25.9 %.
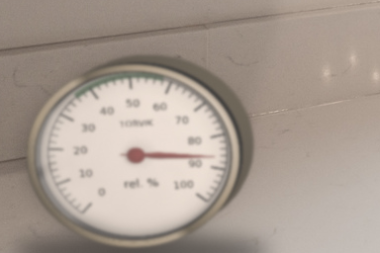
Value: 86 %
